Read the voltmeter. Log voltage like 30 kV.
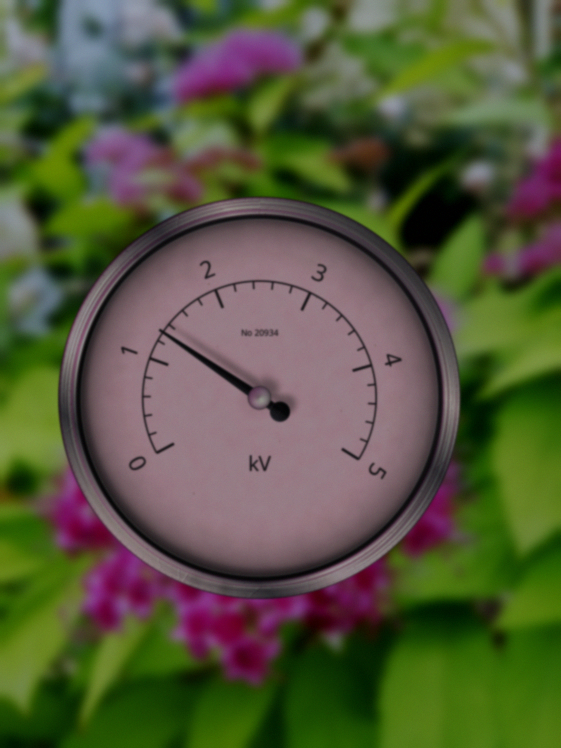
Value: 1.3 kV
